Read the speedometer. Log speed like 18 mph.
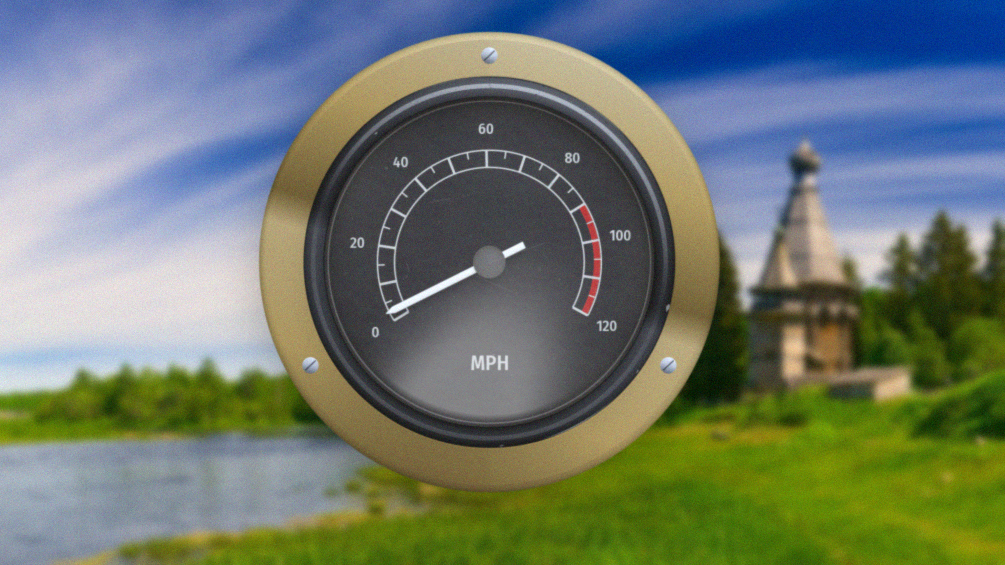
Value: 2.5 mph
